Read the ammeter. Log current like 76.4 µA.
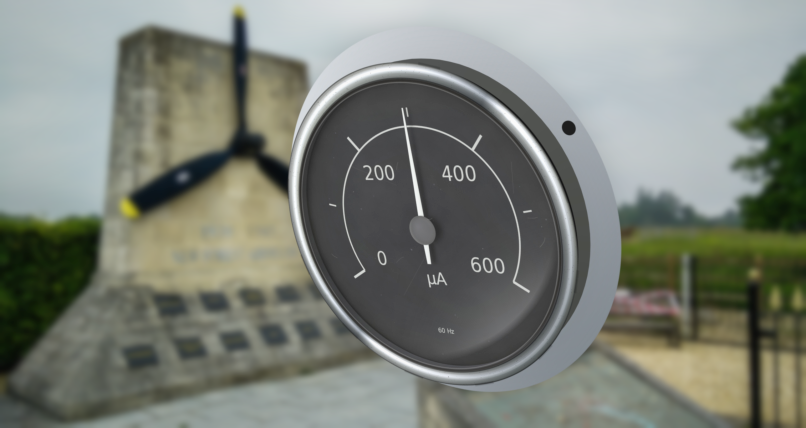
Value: 300 µA
